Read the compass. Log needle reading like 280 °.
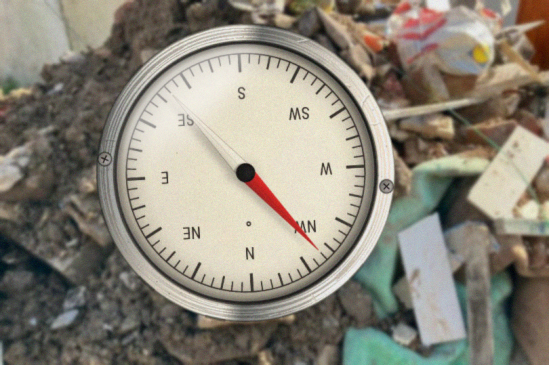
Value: 320 °
